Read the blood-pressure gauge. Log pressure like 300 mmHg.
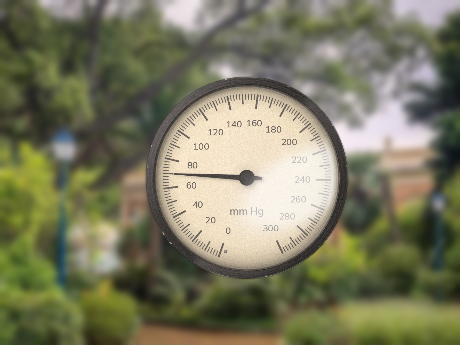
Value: 70 mmHg
